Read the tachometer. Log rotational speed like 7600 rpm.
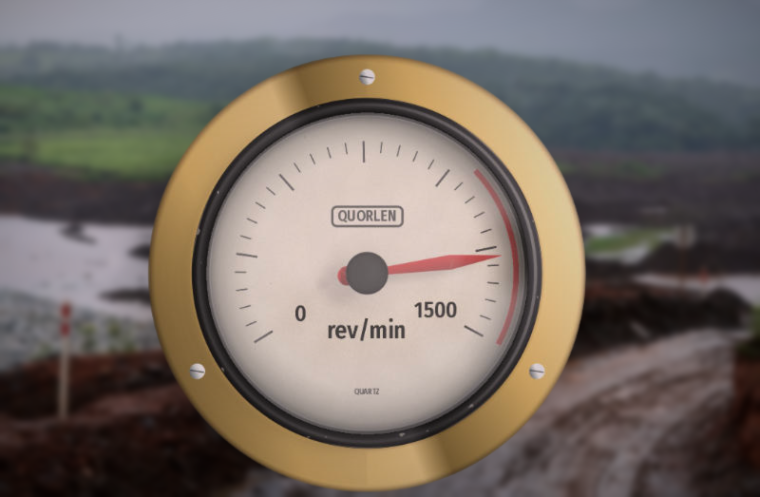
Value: 1275 rpm
